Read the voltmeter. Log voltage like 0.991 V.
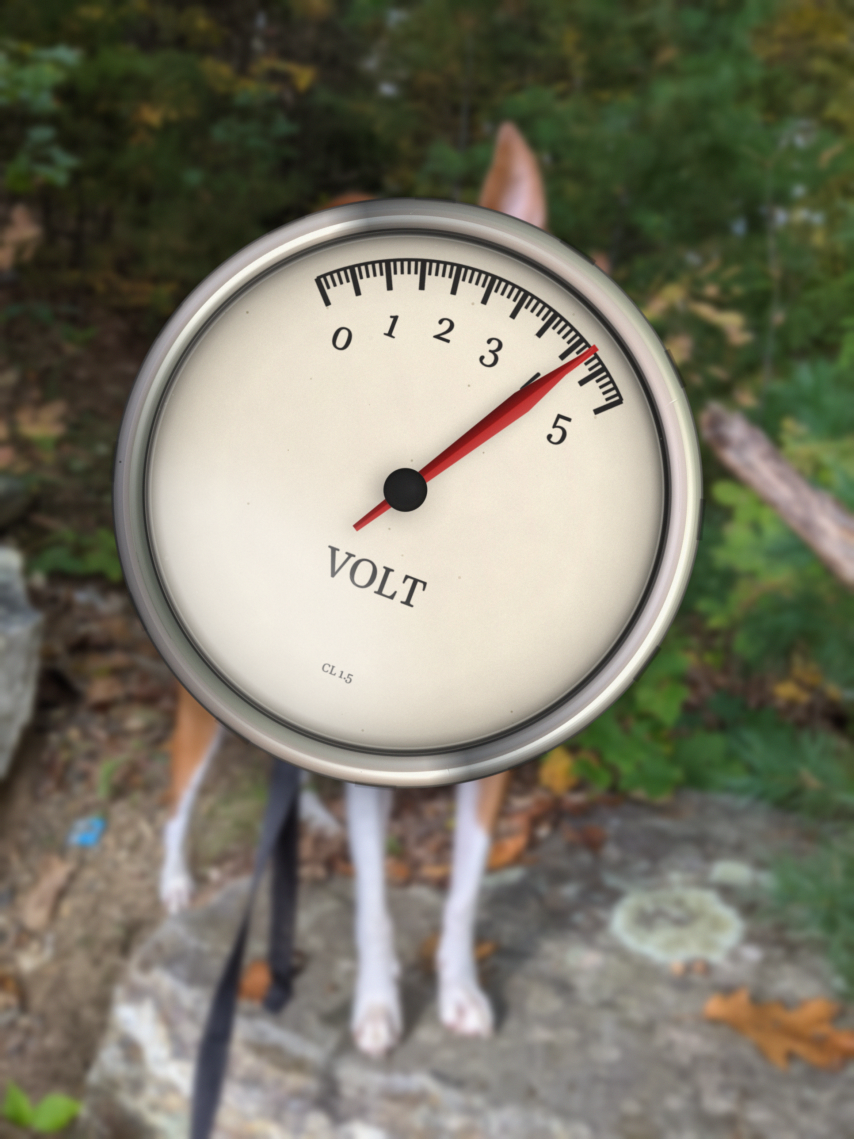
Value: 4.2 V
